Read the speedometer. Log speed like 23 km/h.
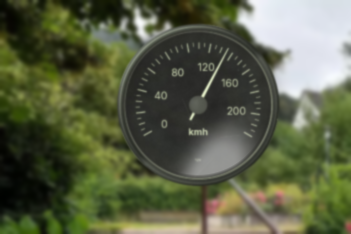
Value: 135 km/h
